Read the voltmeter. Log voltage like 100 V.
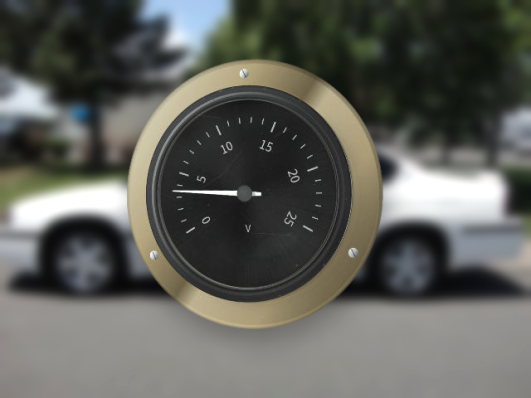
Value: 3.5 V
